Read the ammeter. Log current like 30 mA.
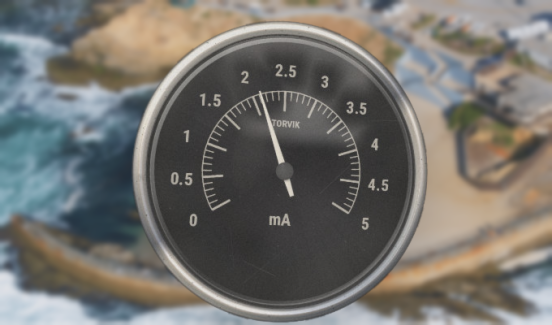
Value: 2.1 mA
